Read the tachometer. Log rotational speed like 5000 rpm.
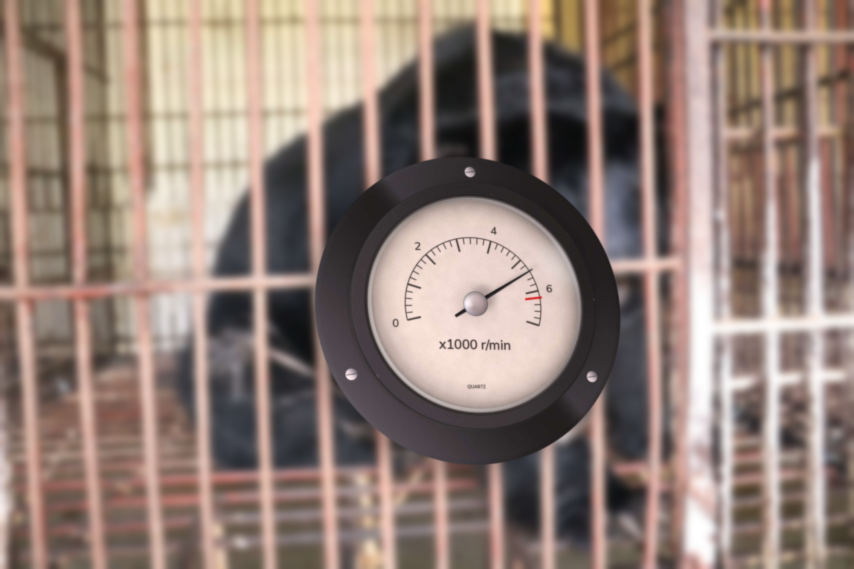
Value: 5400 rpm
